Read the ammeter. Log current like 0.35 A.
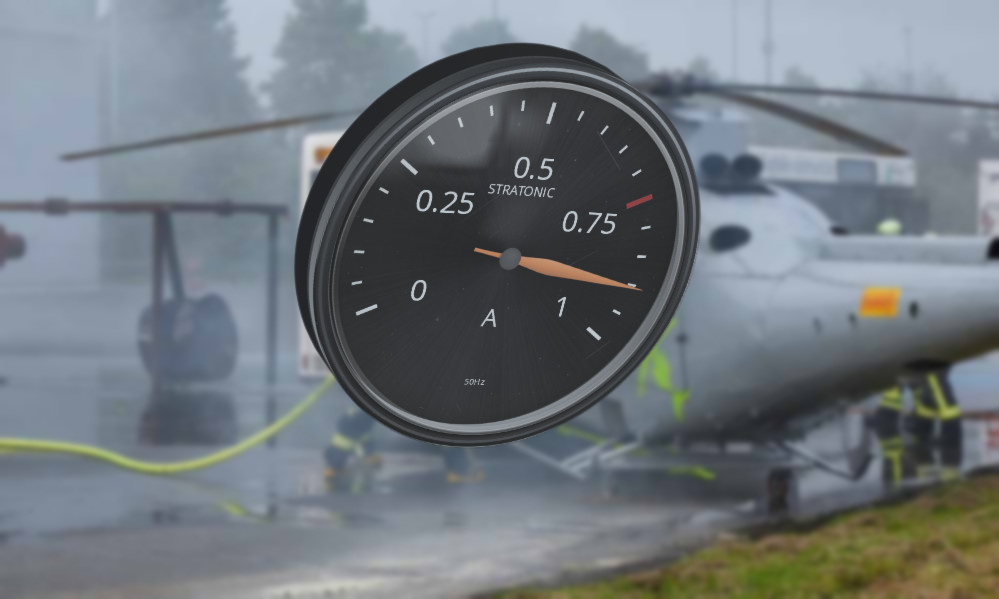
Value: 0.9 A
